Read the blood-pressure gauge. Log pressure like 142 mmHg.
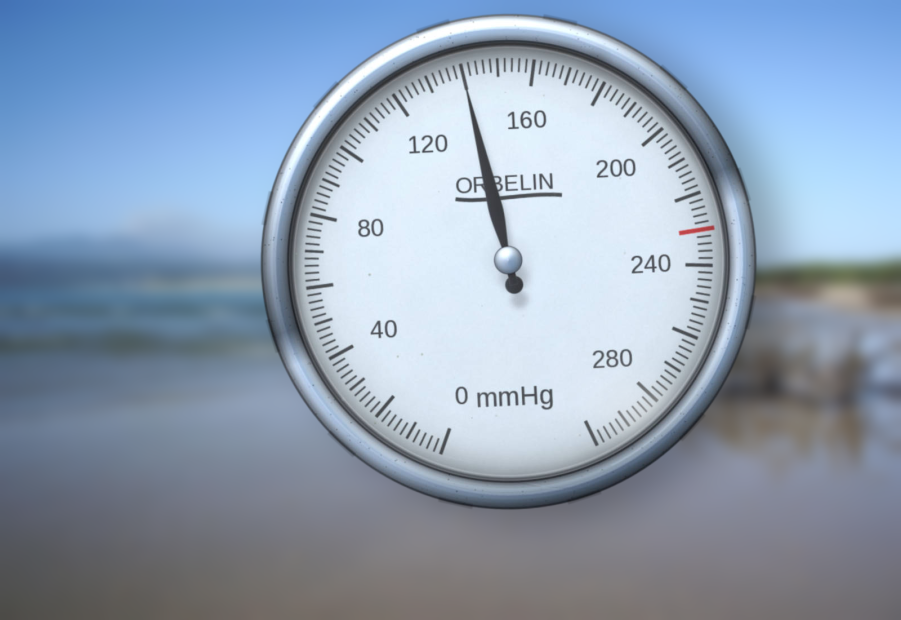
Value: 140 mmHg
